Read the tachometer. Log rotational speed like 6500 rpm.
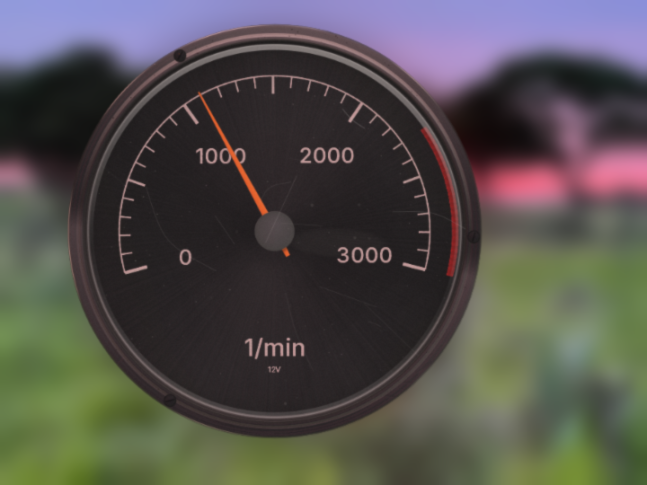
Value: 1100 rpm
